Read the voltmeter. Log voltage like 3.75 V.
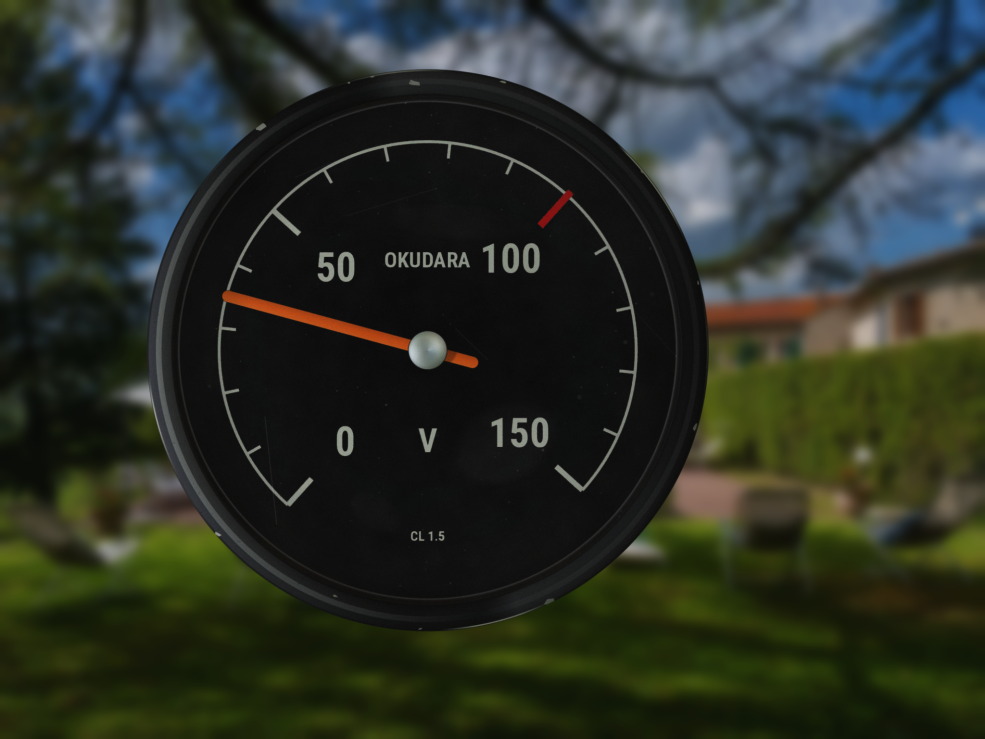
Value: 35 V
